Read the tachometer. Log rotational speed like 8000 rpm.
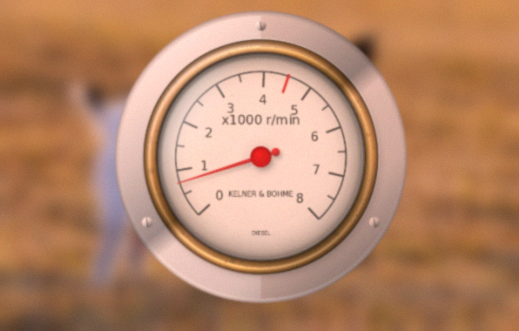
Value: 750 rpm
